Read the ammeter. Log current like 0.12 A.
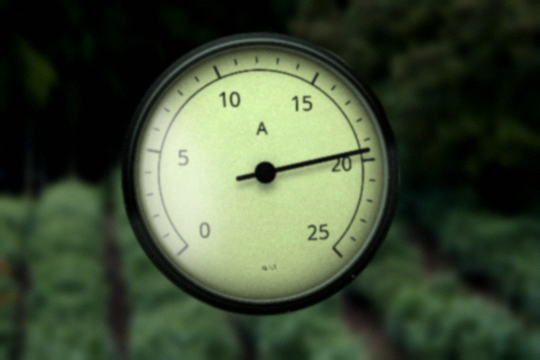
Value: 19.5 A
